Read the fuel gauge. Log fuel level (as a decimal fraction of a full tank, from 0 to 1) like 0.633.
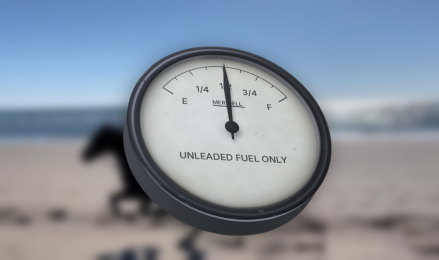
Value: 0.5
